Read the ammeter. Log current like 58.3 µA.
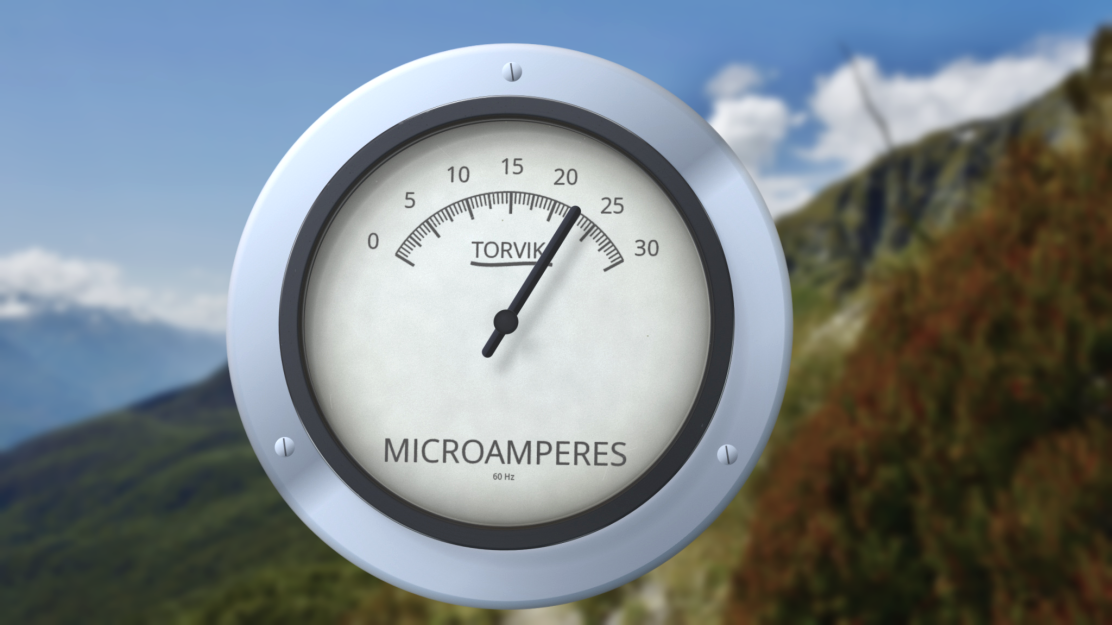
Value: 22.5 µA
